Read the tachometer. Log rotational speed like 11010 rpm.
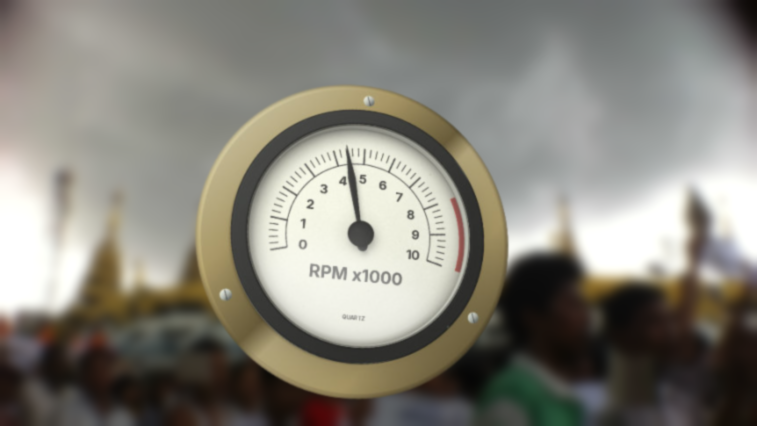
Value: 4400 rpm
